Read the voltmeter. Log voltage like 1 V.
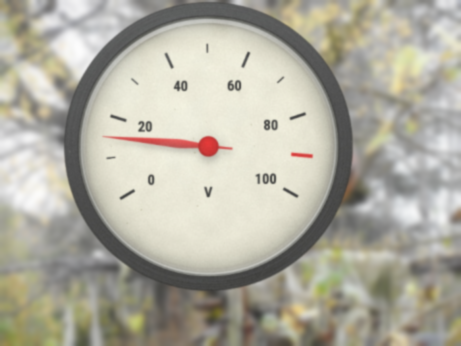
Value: 15 V
